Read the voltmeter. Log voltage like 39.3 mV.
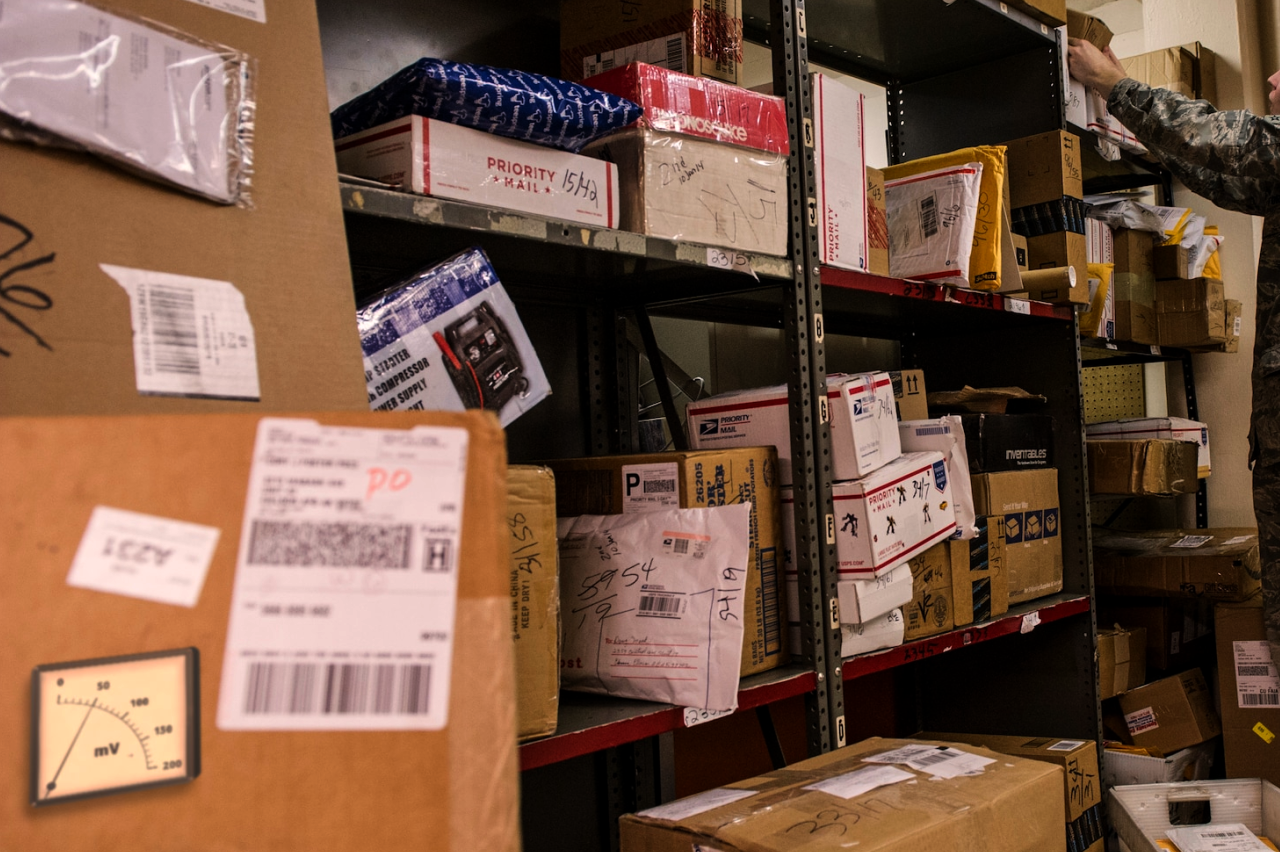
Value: 50 mV
